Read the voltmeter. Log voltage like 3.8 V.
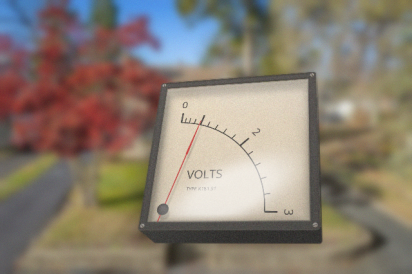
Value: 1 V
